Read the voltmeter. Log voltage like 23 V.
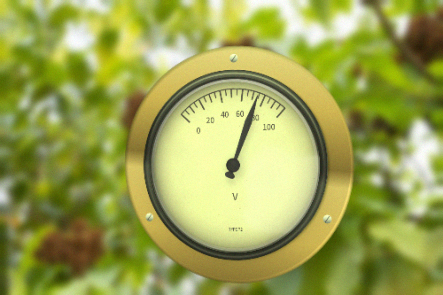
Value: 75 V
